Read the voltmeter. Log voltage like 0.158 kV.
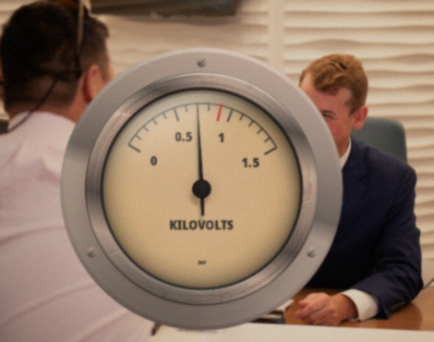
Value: 0.7 kV
